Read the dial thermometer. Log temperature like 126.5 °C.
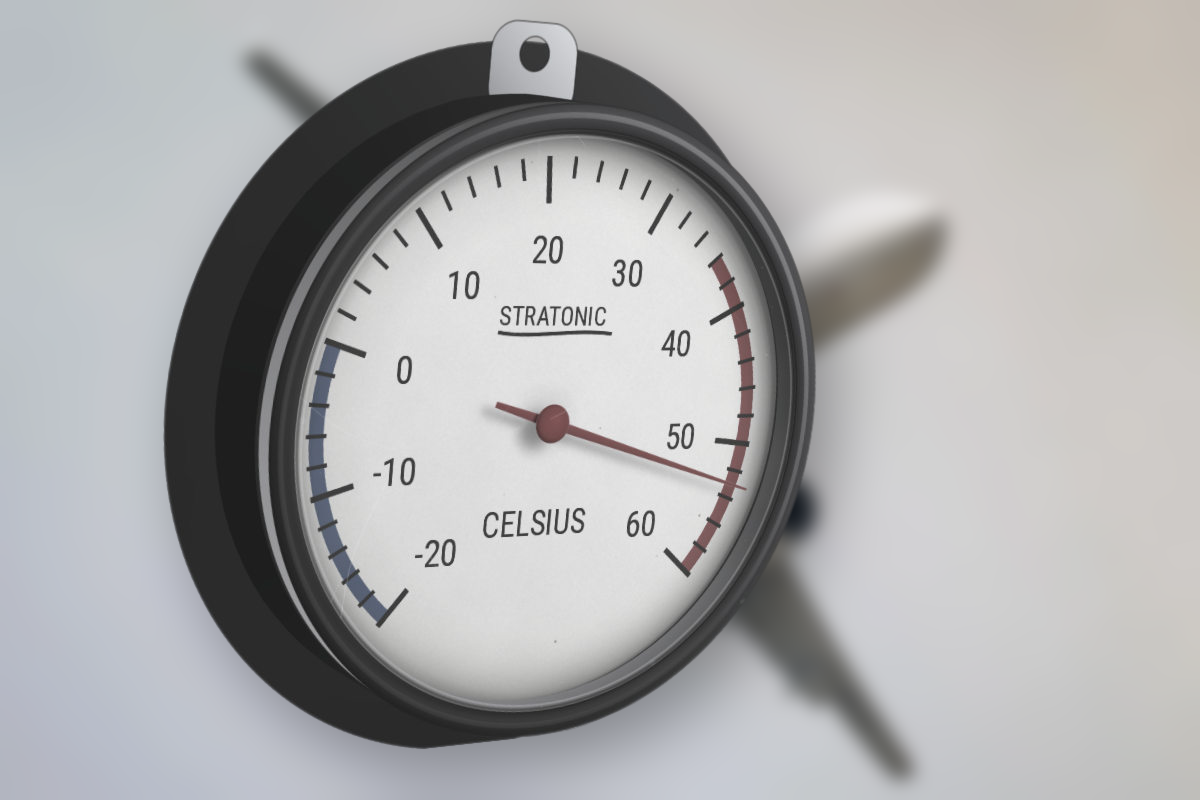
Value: 53 °C
